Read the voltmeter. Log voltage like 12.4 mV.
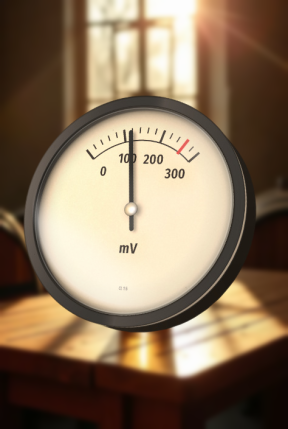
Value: 120 mV
